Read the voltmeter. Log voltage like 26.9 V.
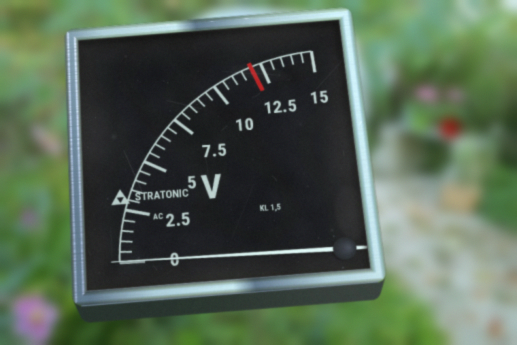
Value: 0 V
